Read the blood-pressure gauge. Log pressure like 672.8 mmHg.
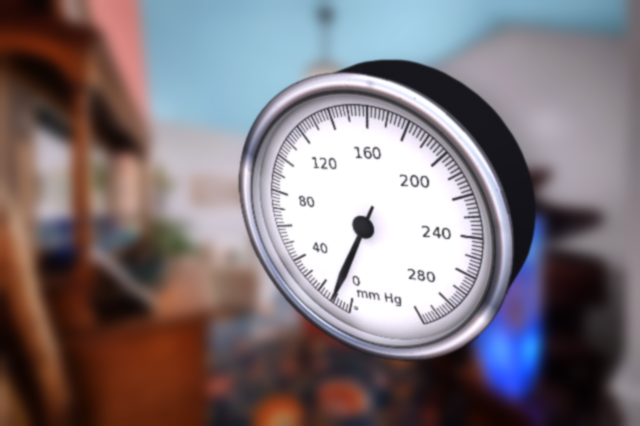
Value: 10 mmHg
